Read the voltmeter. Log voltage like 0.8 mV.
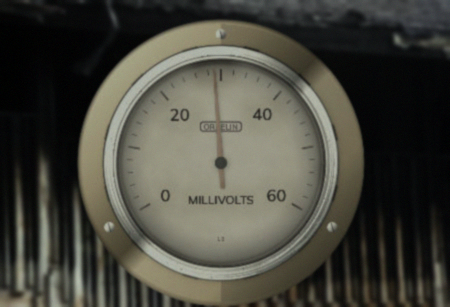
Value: 29 mV
